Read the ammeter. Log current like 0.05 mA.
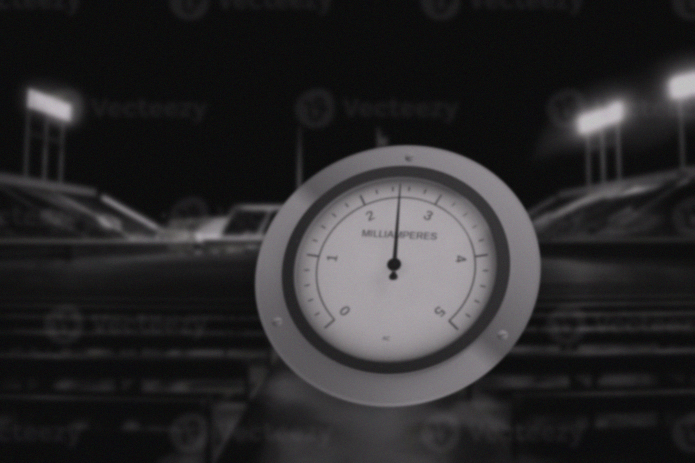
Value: 2.5 mA
